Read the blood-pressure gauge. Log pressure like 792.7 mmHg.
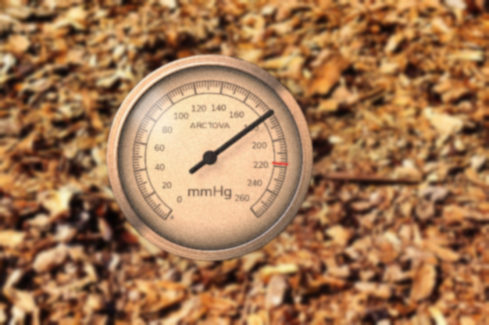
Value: 180 mmHg
